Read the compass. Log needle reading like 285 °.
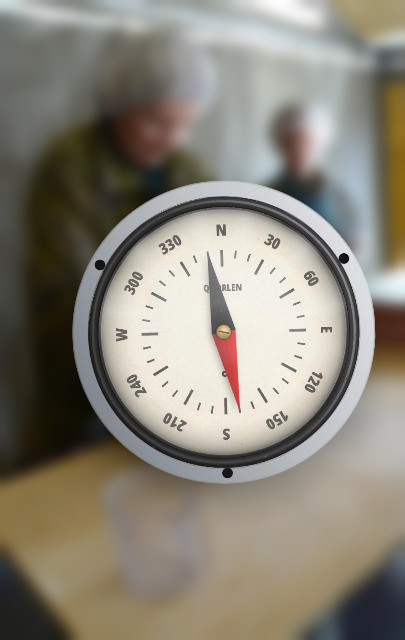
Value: 170 °
